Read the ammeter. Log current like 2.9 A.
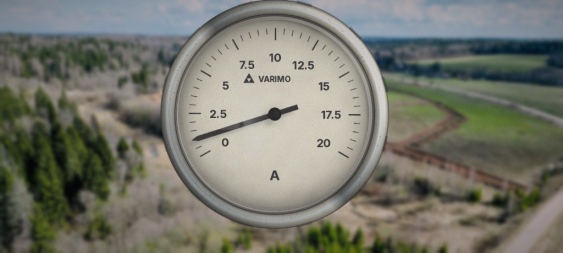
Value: 1 A
